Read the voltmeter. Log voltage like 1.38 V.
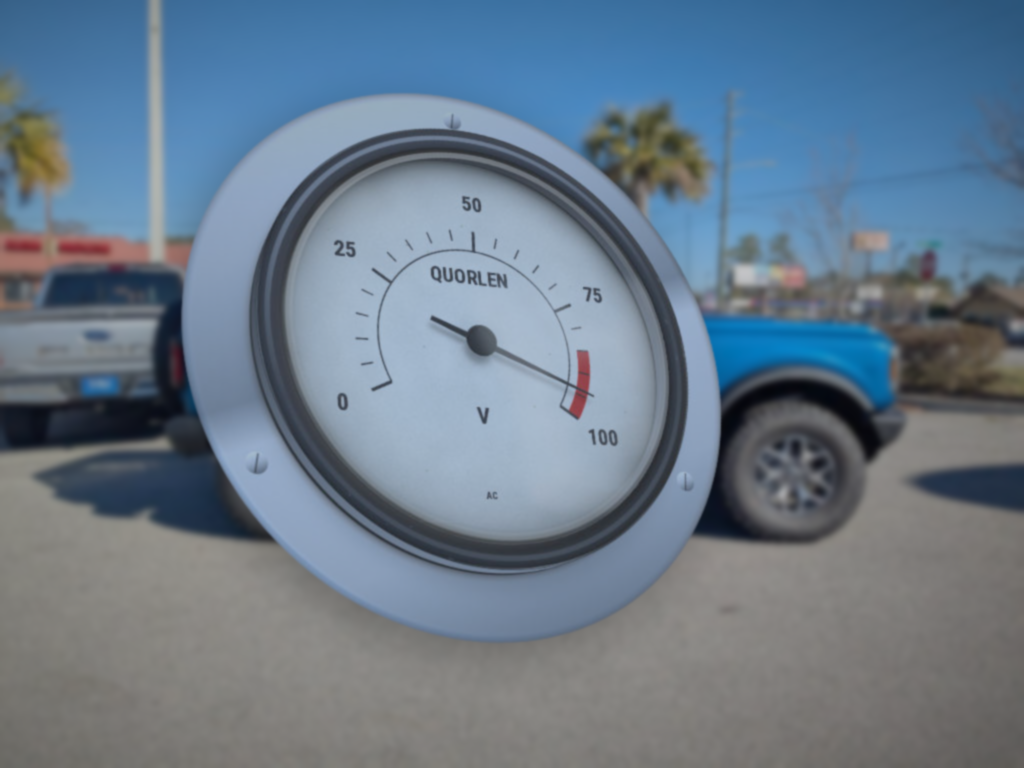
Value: 95 V
